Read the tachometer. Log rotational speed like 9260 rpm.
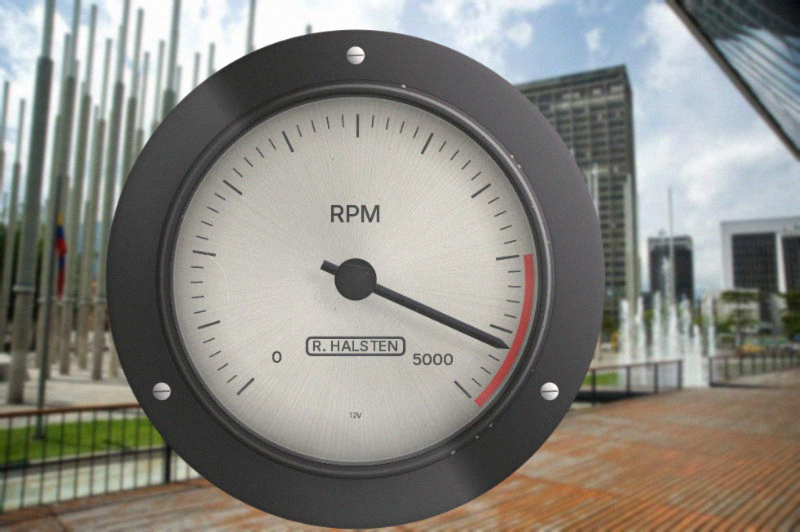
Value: 4600 rpm
